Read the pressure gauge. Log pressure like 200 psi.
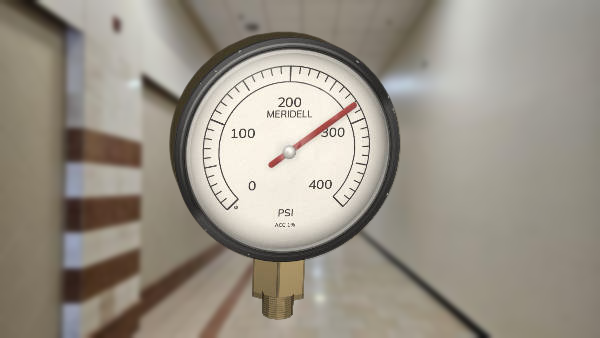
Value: 280 psi
